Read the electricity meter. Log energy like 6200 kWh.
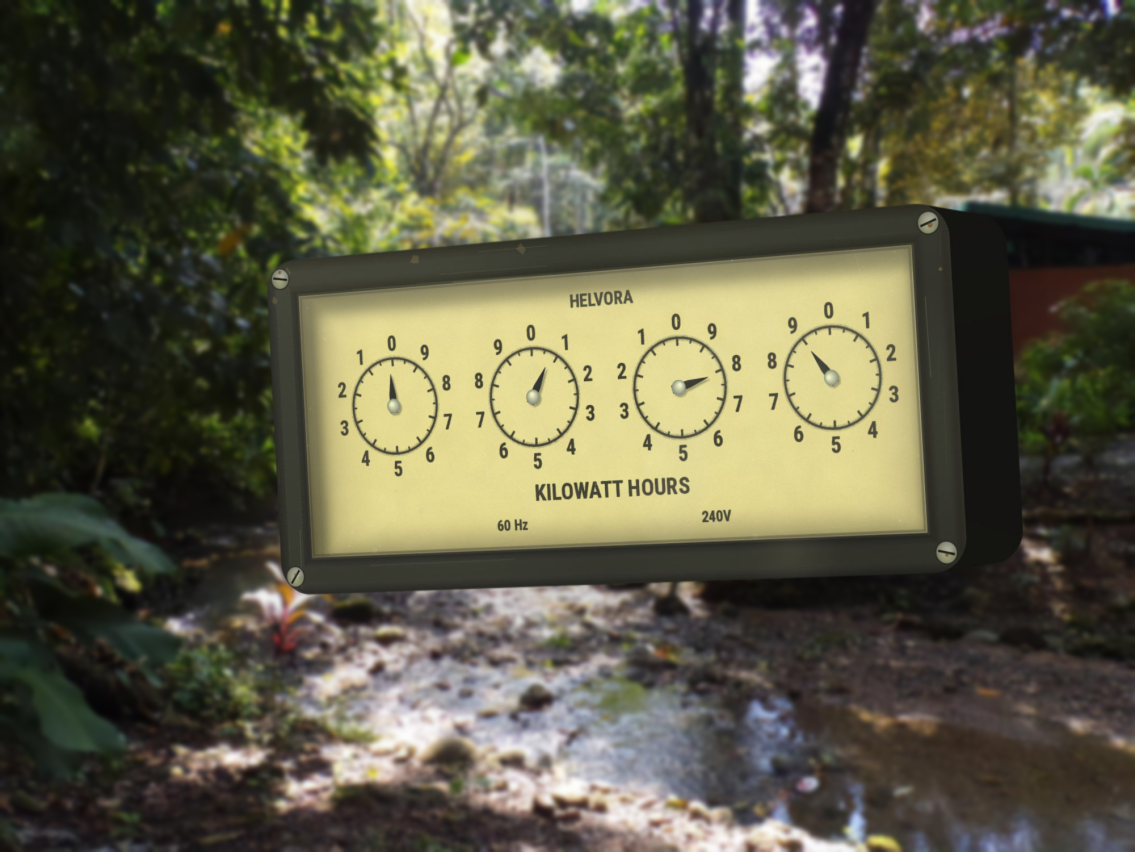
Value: 79 kWh
